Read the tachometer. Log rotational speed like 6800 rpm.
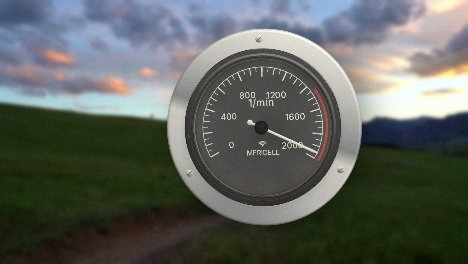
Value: 1950 rpm
